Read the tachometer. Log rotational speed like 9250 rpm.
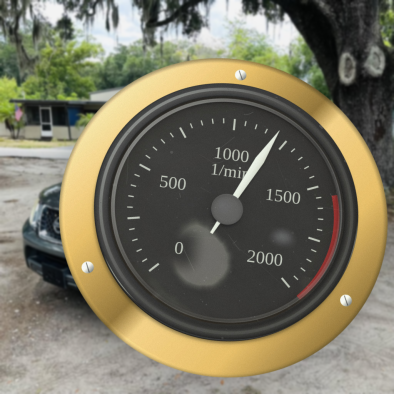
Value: 1200 rpm
